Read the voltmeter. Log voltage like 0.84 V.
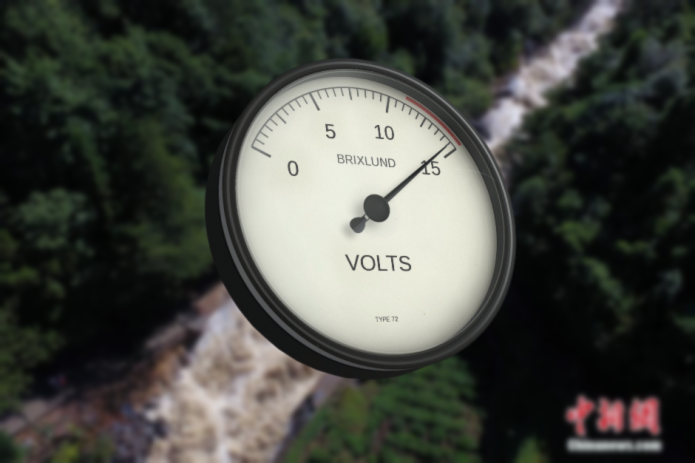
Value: 14.5 V
